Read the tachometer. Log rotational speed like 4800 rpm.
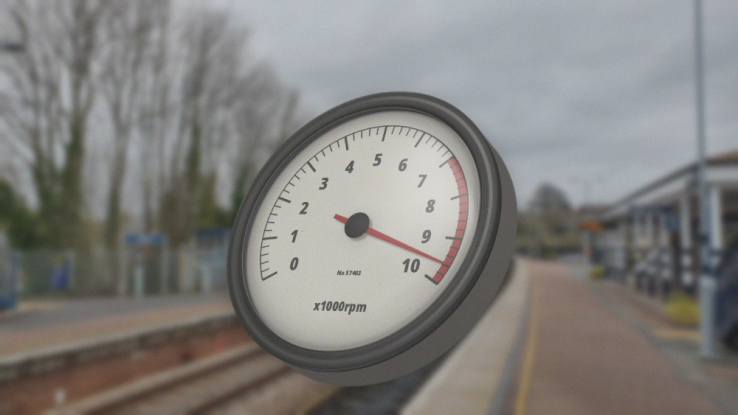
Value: 9600 rpm
